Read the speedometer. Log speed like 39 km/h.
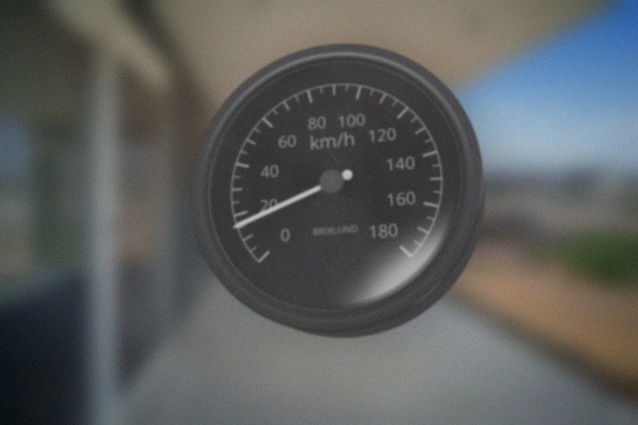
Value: 15 km/h
